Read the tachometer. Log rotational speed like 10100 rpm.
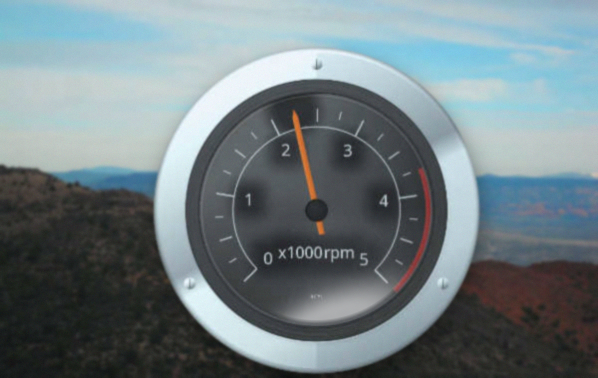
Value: 2250 rpm
